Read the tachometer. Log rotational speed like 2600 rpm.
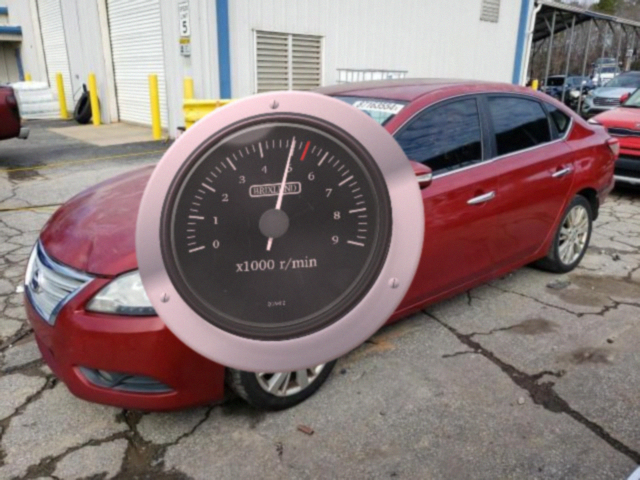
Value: 5000 rpm
